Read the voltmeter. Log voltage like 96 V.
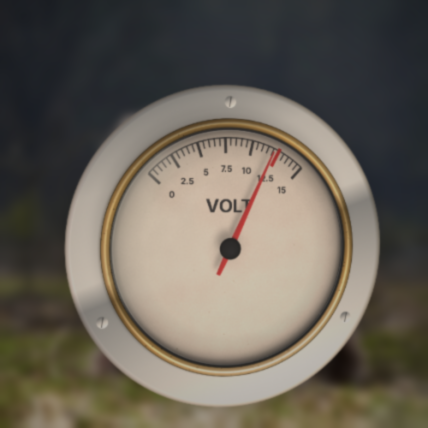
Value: 12 V
